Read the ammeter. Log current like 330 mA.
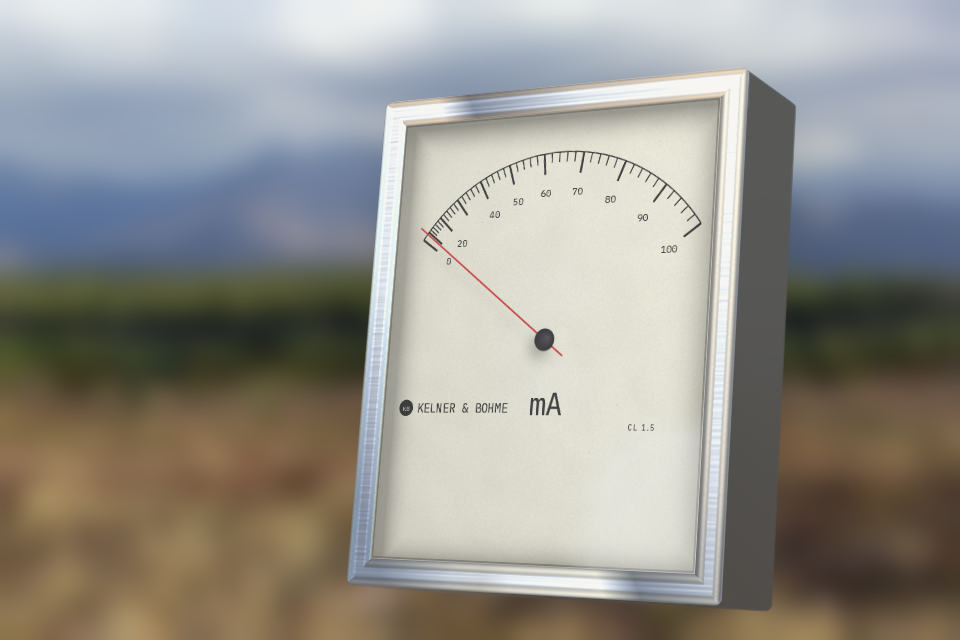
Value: 10 mA
